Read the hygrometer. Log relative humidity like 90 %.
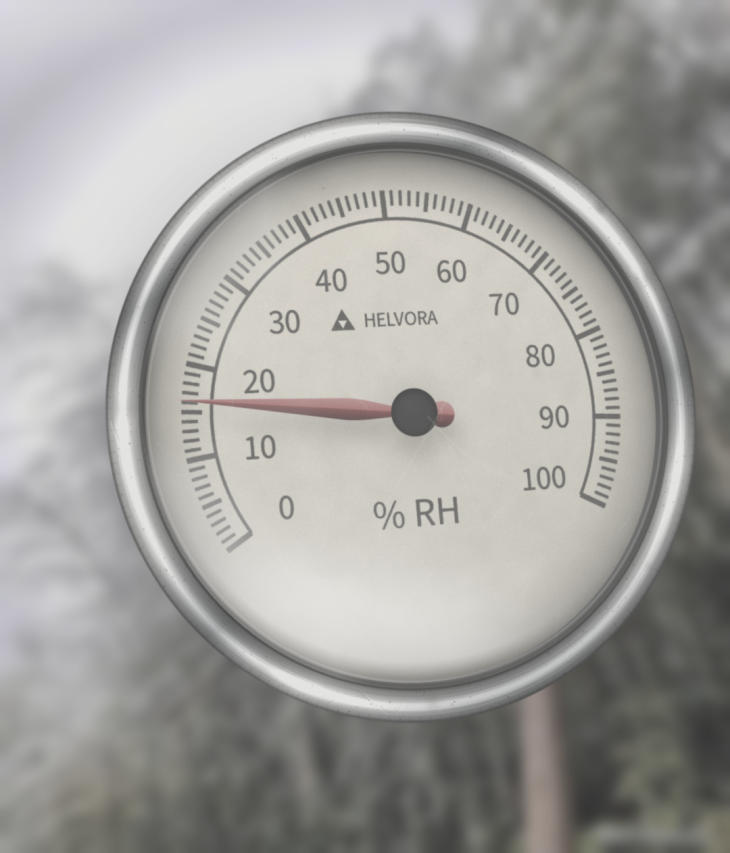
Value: 16 %
